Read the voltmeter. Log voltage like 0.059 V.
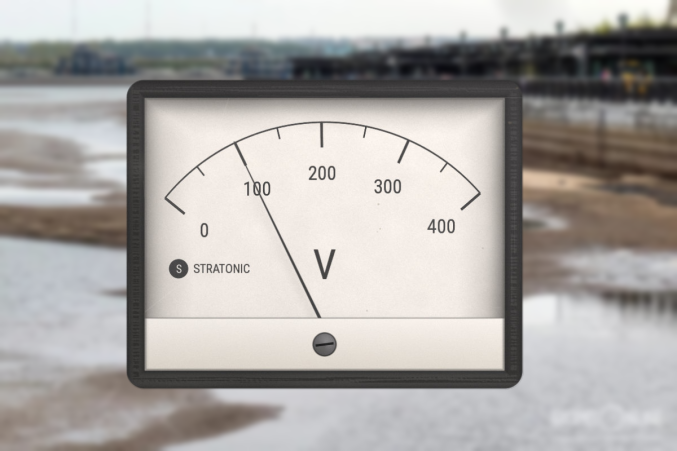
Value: 100 V
